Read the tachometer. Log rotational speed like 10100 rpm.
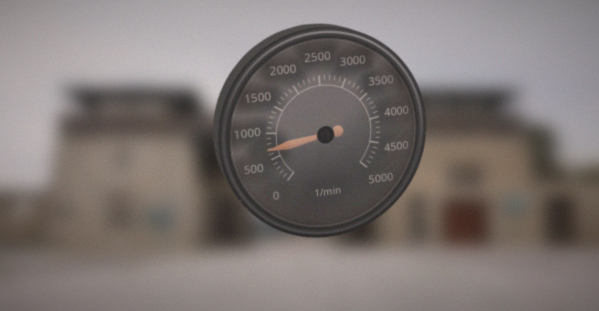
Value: 700 rpm
